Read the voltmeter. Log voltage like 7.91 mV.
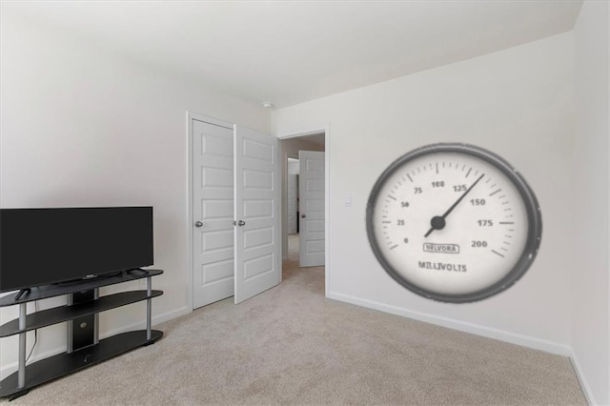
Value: 135 mV
